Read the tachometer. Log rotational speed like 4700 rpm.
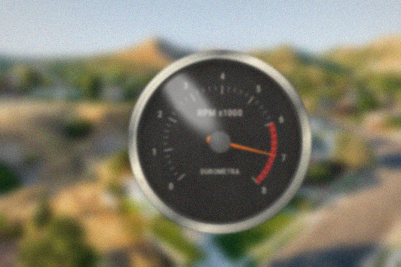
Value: 7000 rpm
